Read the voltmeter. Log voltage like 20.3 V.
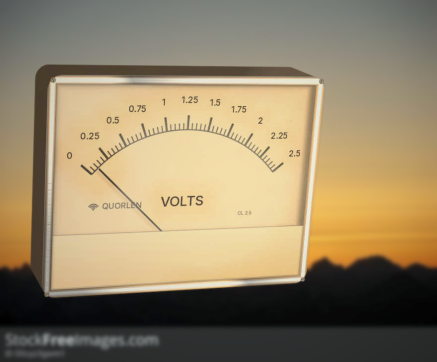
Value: 0.1 V
